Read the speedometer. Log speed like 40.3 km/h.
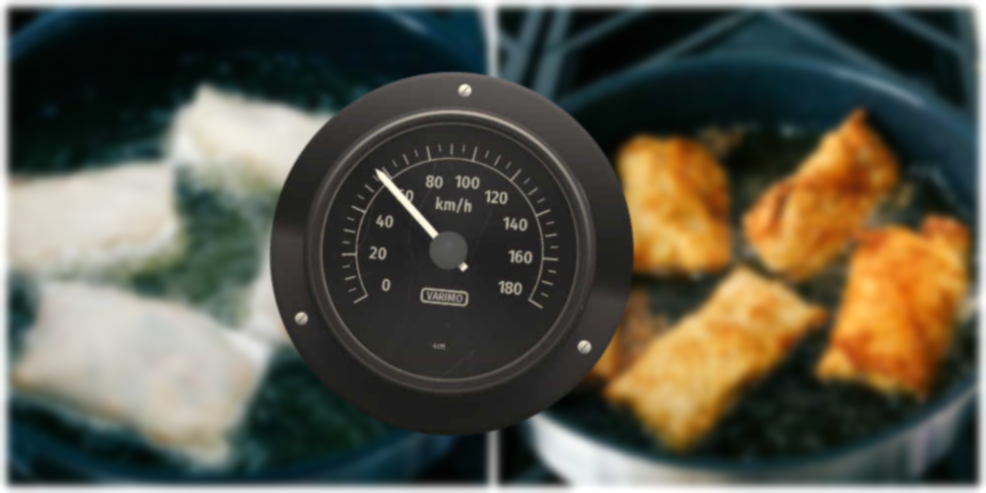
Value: 57.5 km/h
